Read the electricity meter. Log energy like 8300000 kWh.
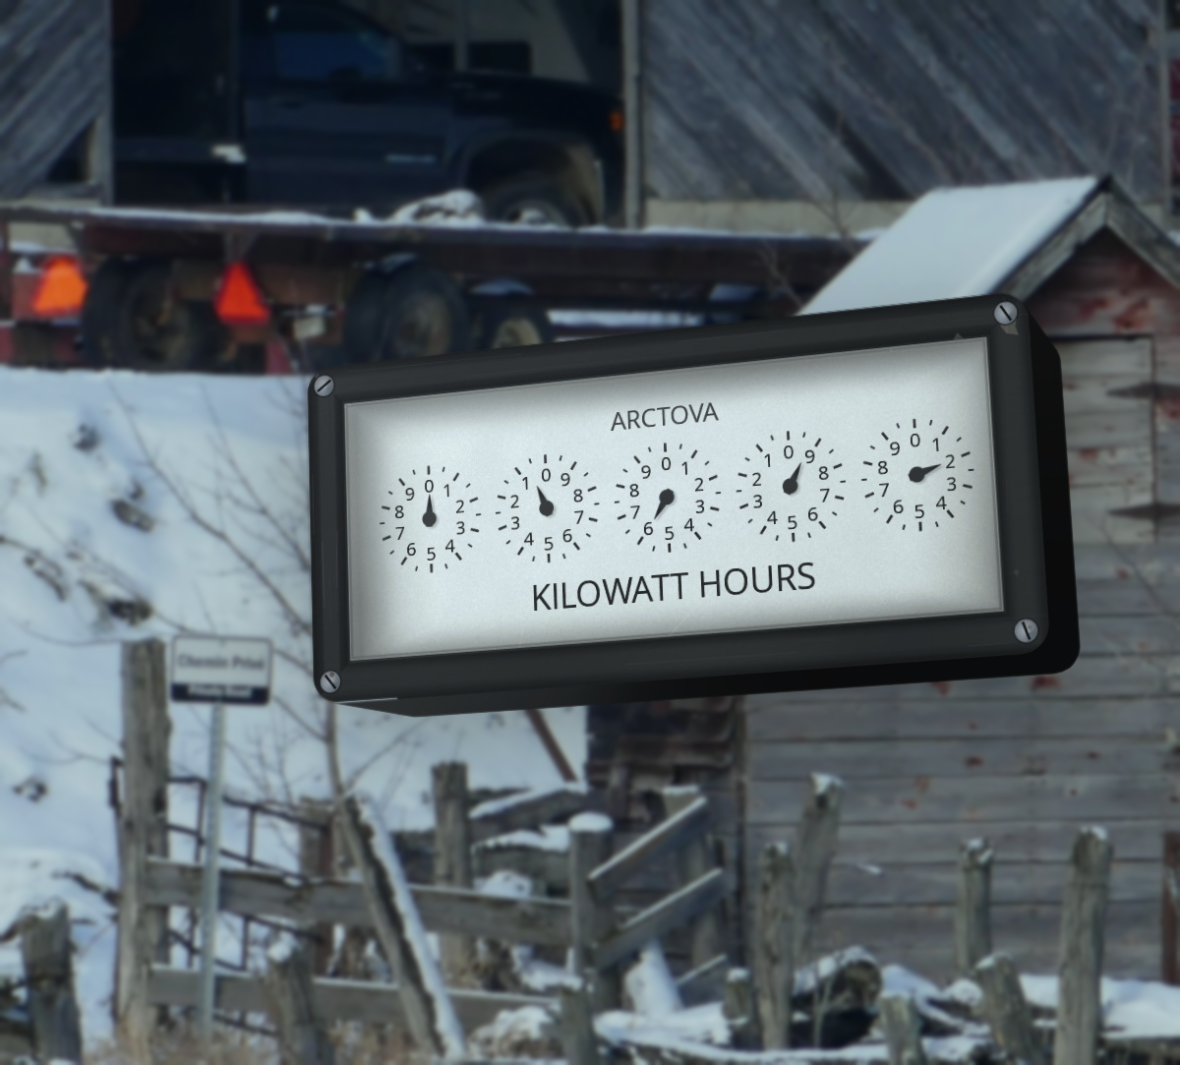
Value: 592 kWh
